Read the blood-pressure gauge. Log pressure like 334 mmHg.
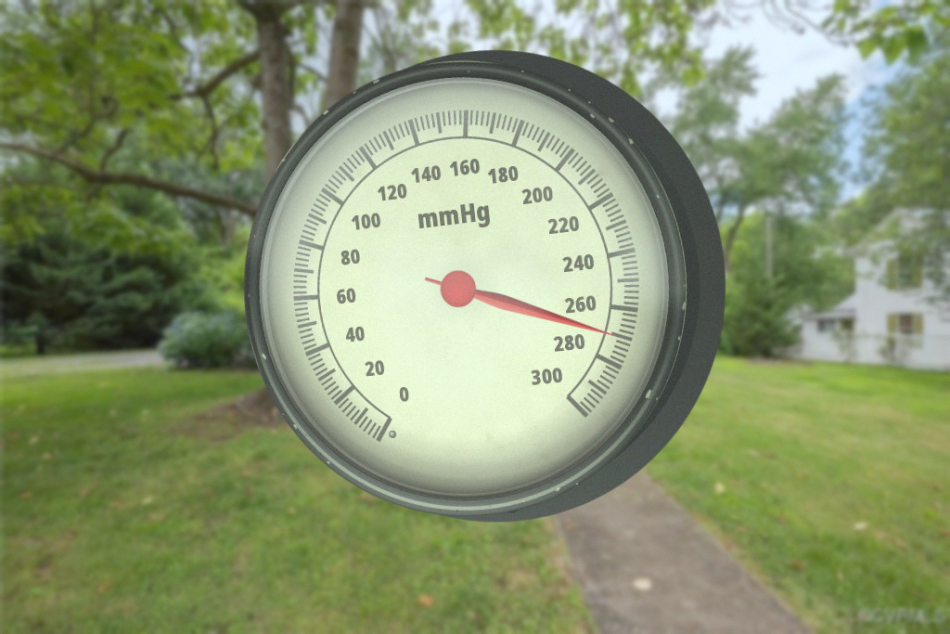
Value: 270 mmHg
